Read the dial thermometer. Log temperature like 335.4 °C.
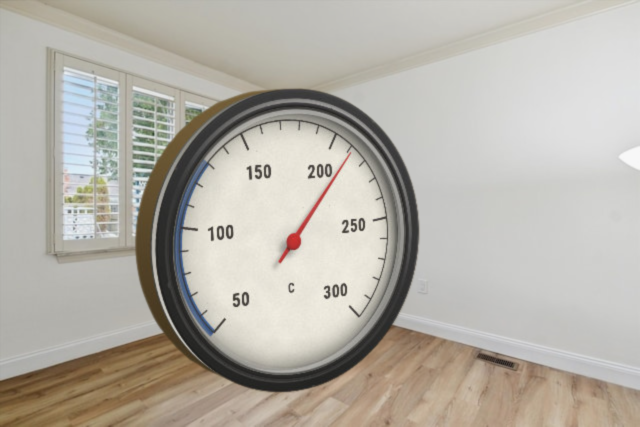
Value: 210 °C
